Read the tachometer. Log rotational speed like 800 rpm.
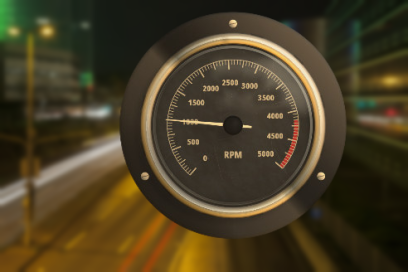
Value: 1000 rpm
